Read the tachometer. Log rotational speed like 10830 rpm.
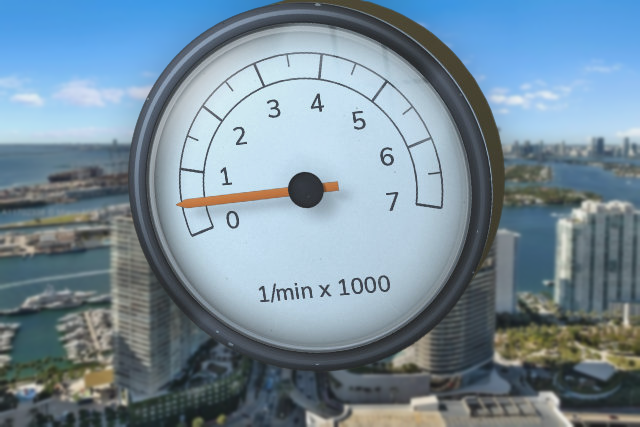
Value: 500 rpm
